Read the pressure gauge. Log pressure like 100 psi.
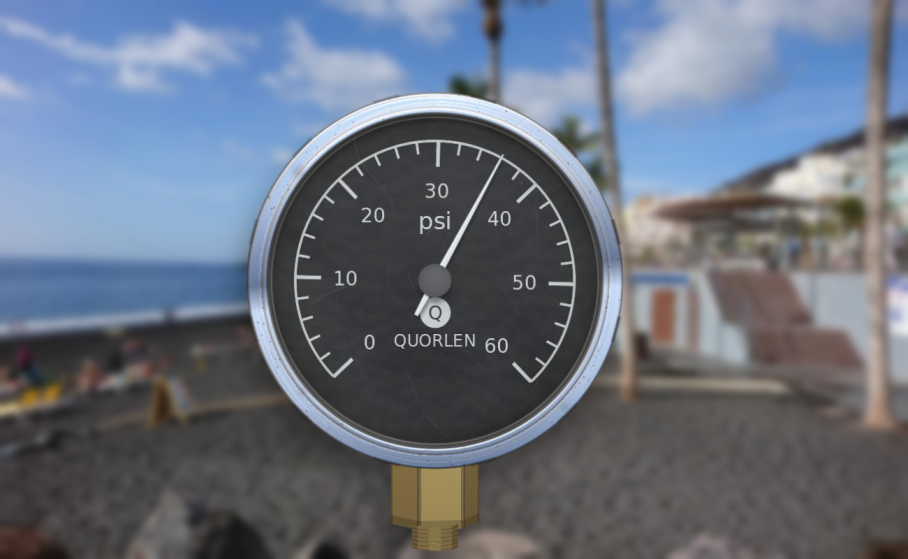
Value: 36 psi
